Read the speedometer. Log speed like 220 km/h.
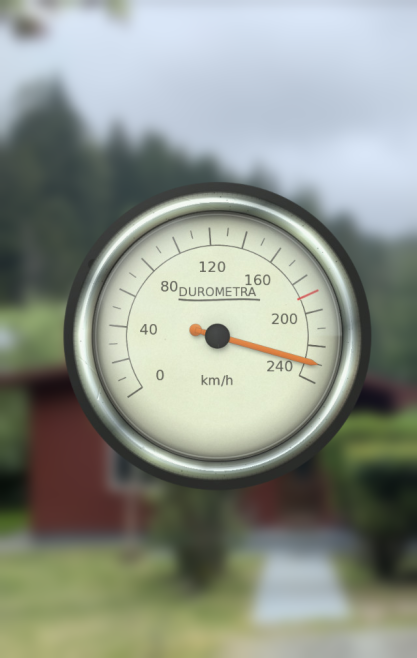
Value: 230 km/h
